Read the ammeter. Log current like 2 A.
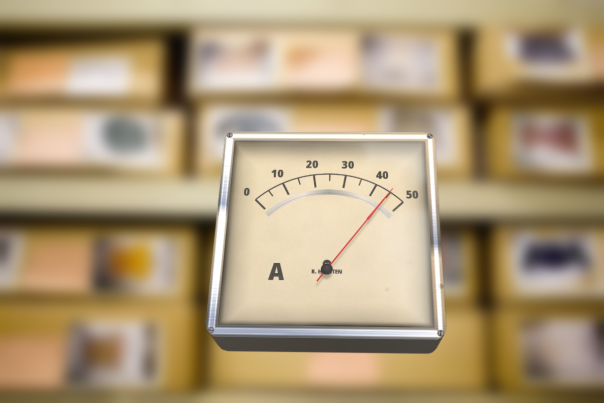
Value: 45 A
